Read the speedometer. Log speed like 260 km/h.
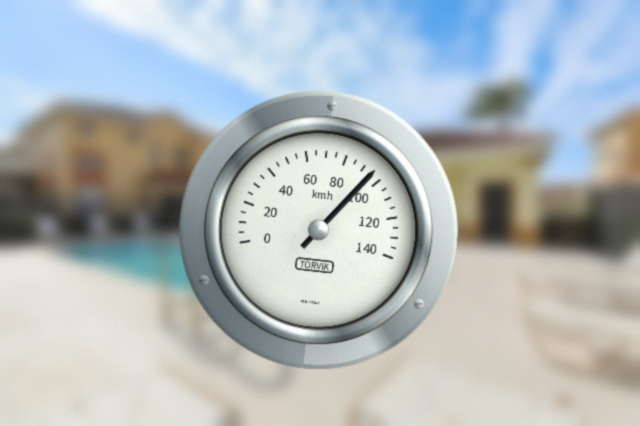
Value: 95 km/h
